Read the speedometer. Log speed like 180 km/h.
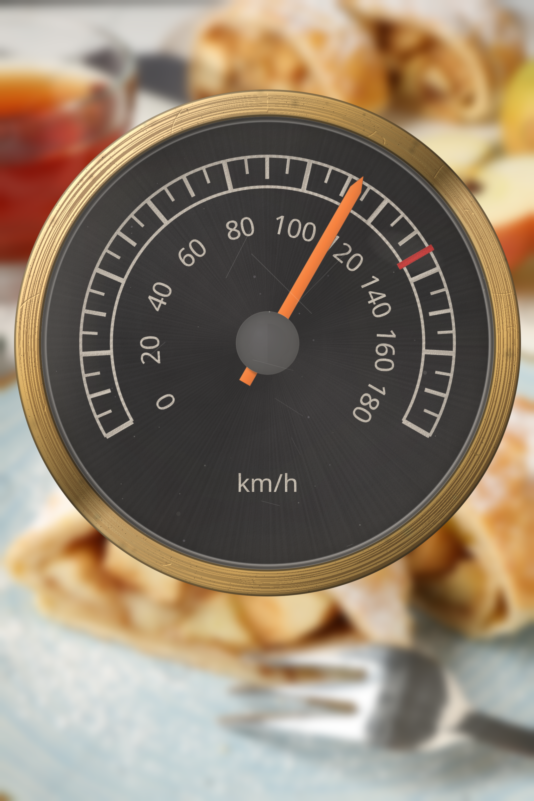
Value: 112.5 km/h
